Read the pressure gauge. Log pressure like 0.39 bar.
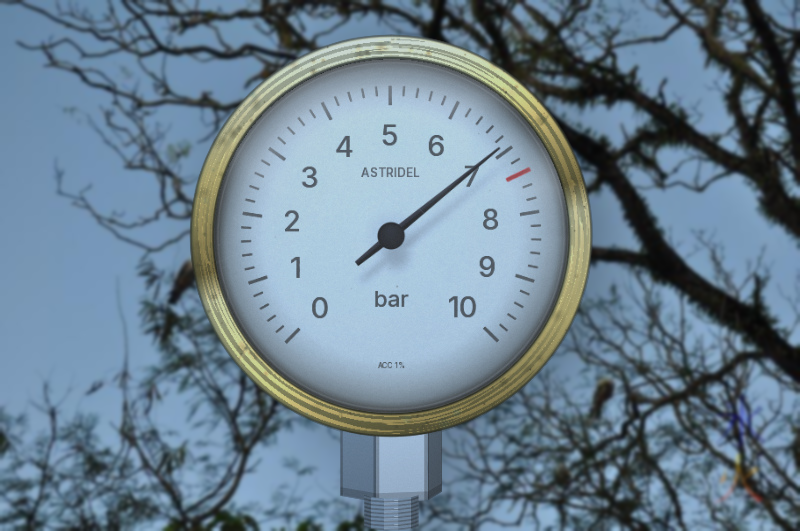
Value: 6.9 bar
